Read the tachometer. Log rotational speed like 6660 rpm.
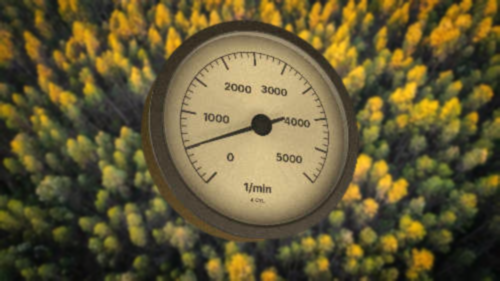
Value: 500 rpm
